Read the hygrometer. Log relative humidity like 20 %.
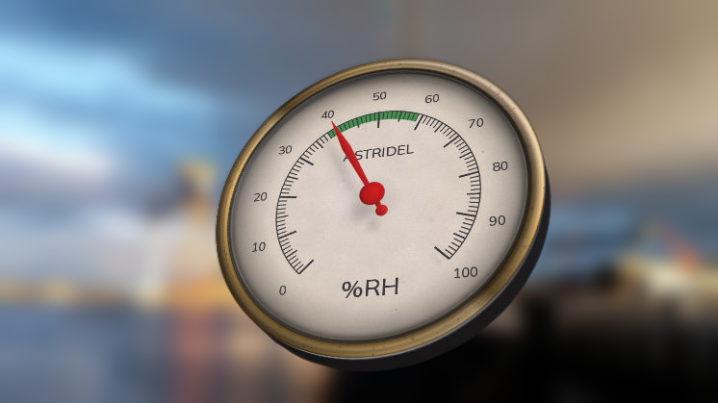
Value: 40 %
